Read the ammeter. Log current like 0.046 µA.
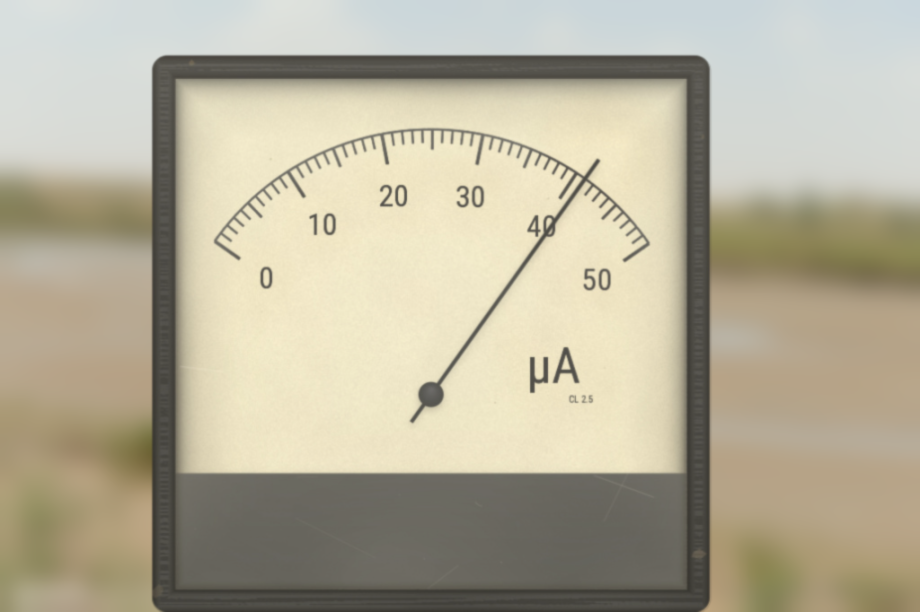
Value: 41 µA
